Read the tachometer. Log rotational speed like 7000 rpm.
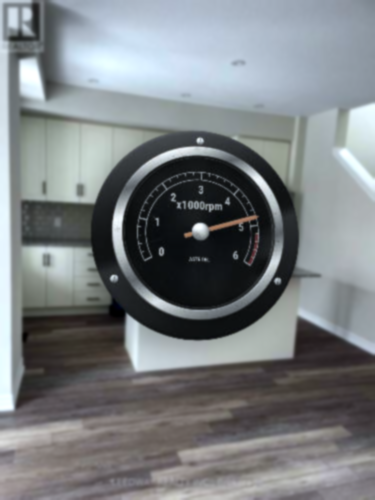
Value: 4800 rpm
